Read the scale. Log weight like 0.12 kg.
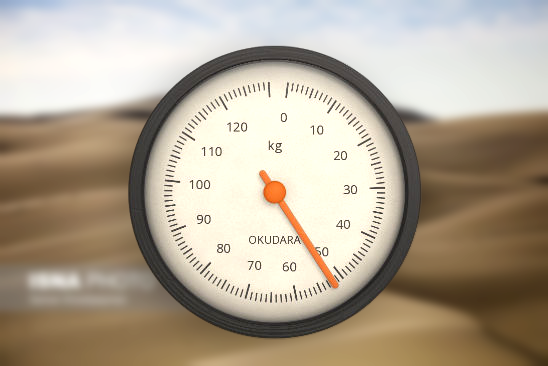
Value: 52 kg
